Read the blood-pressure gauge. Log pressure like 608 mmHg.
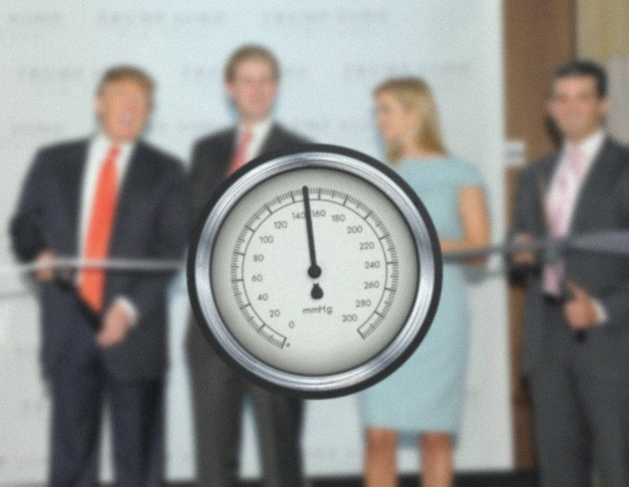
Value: 150 mmHg
